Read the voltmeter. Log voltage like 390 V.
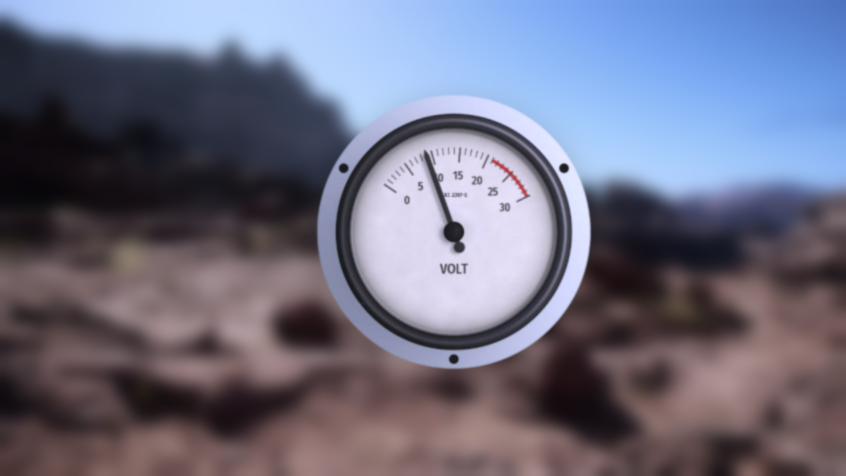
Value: 9 V
